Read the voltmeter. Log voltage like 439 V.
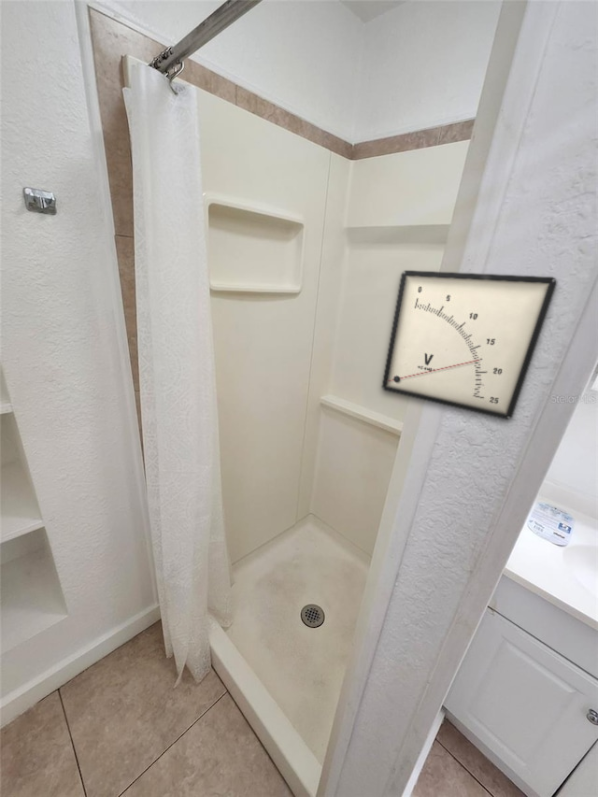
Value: 17.5 V
